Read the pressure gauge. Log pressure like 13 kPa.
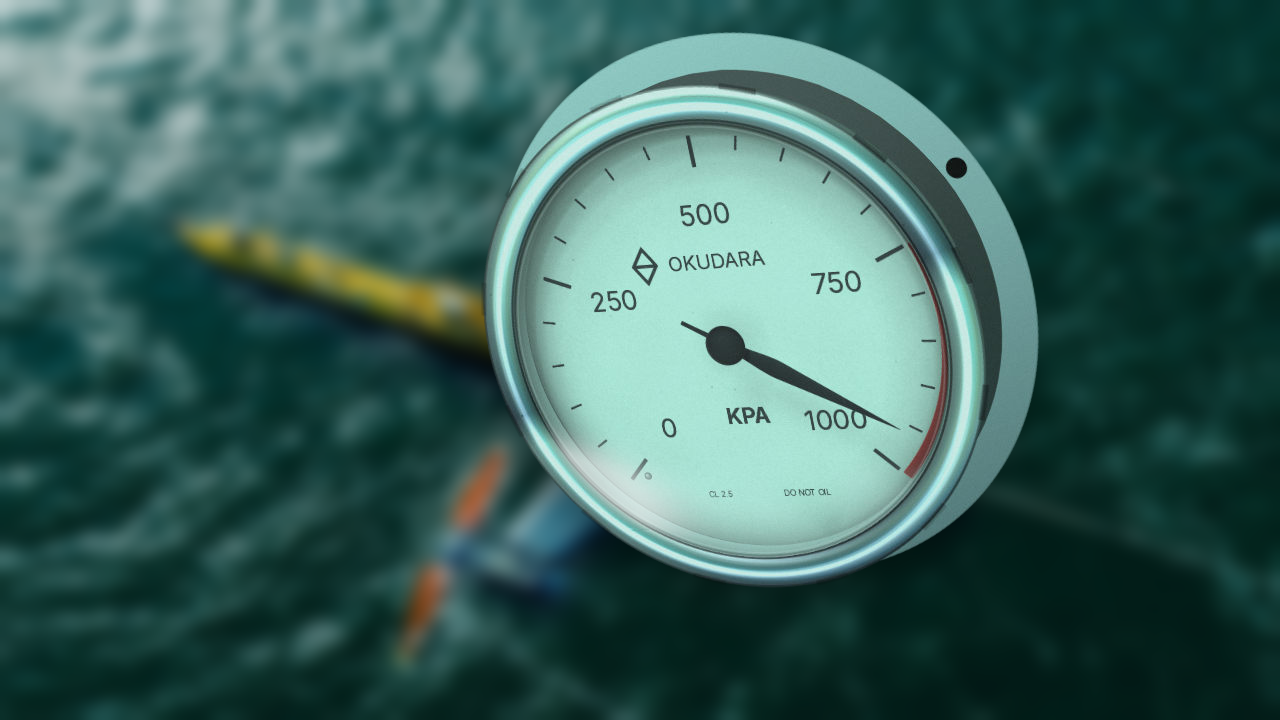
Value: 950 kPa
